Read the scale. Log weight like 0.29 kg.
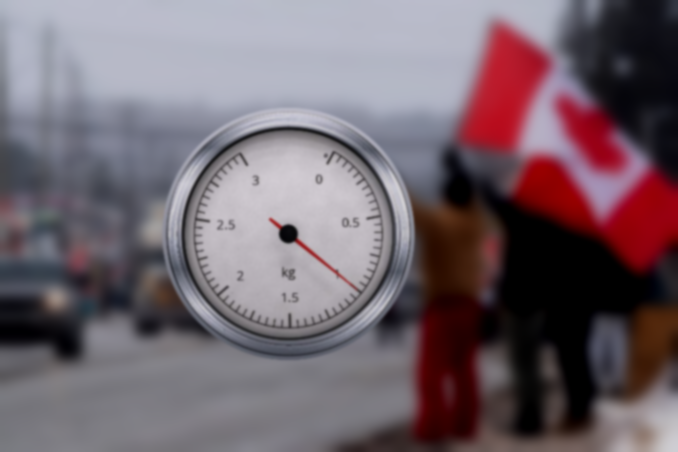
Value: 1 kg
